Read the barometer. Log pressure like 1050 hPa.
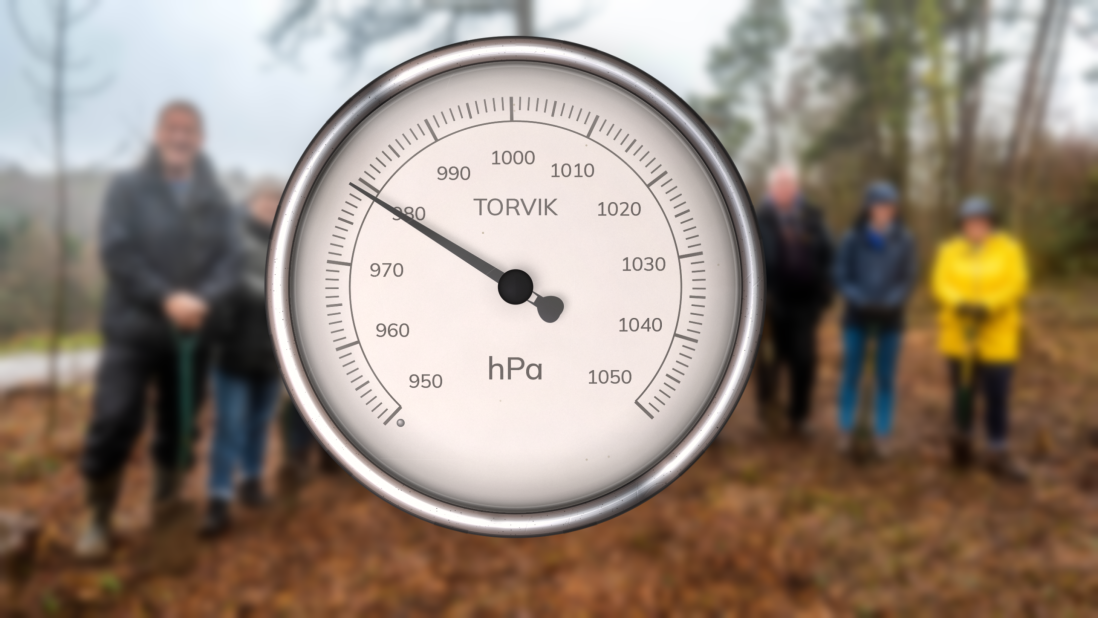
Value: 979 hPa
